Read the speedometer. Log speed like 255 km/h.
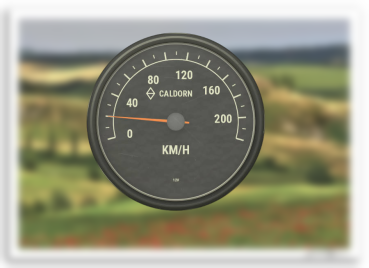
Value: 20 km/h
